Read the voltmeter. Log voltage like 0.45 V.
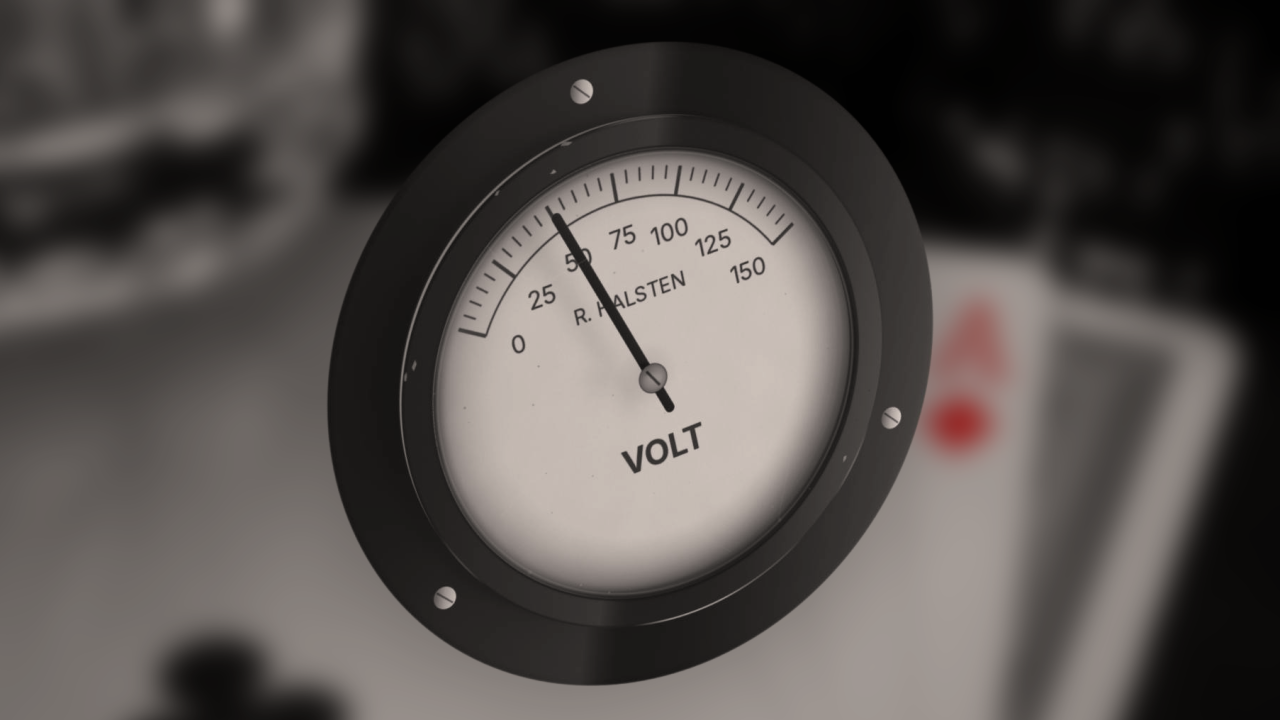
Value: 50 V
